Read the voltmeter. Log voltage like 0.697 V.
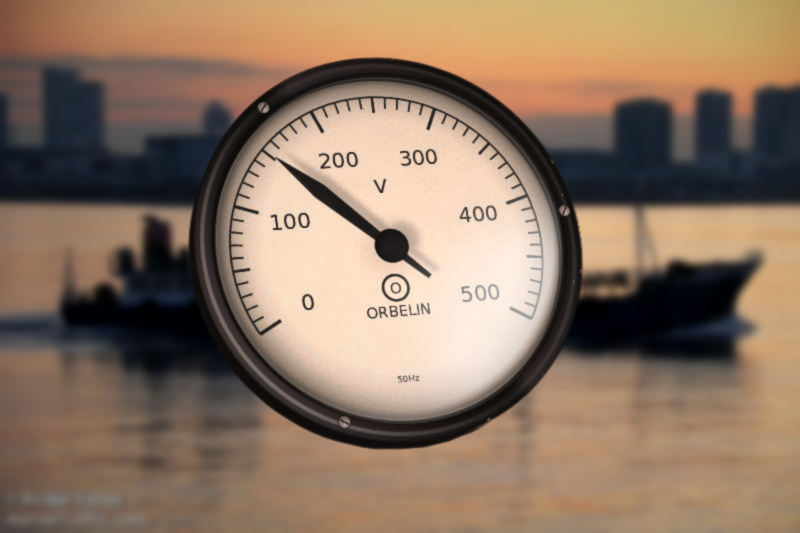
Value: 150 V
